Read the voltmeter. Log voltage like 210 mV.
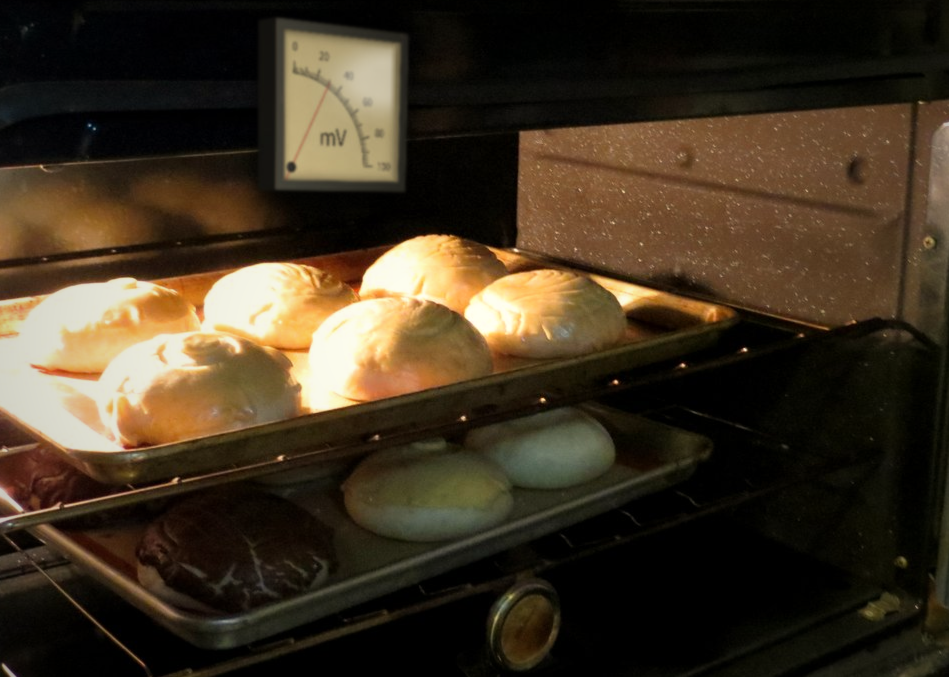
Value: 30 mV
